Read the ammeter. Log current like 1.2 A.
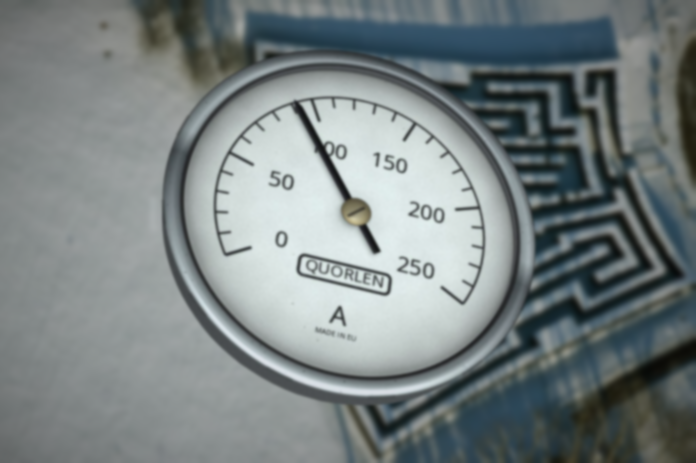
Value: 90 A
